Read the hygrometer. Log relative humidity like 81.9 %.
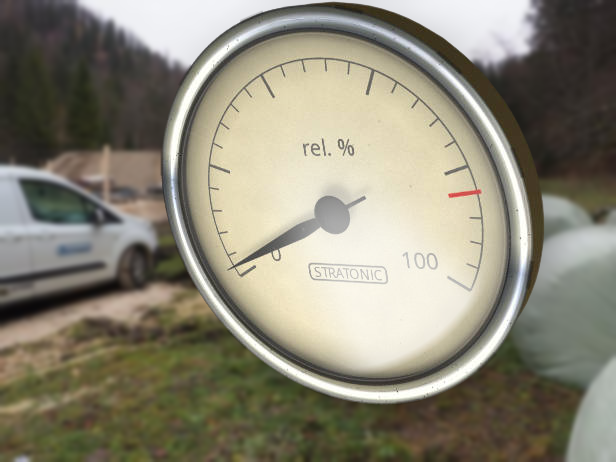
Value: 2 %
